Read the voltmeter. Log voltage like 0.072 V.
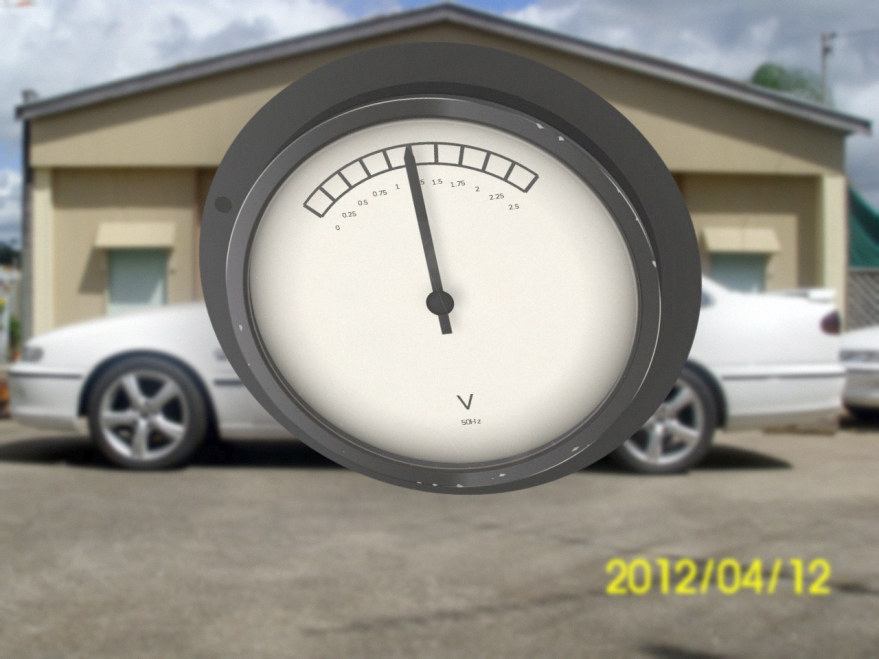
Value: 1.25 V
